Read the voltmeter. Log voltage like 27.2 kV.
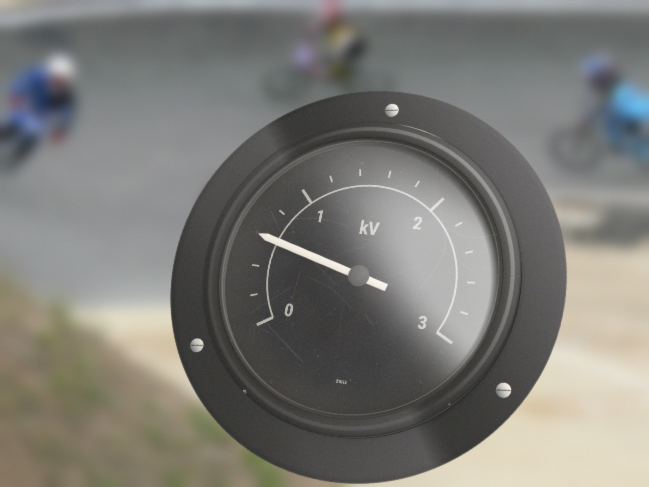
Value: 0.6 kV
